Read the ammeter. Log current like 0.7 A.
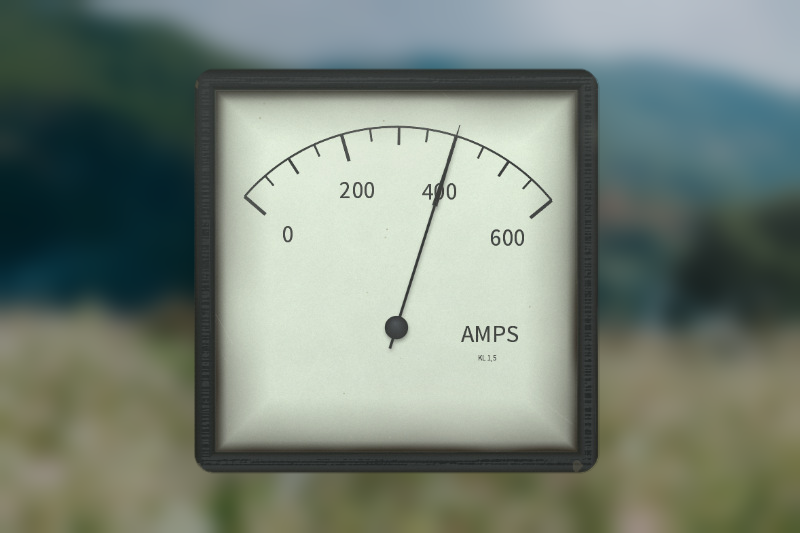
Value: 400 A
